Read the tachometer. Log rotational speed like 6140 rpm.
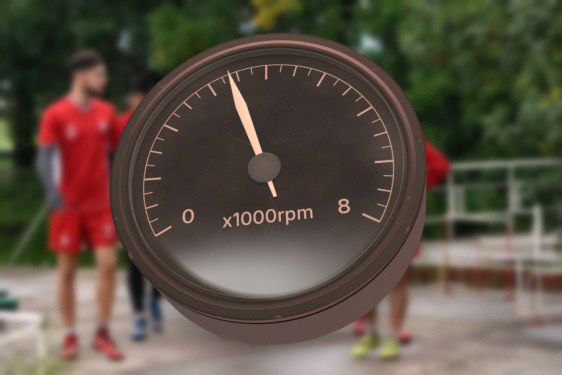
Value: 3375 rpm
